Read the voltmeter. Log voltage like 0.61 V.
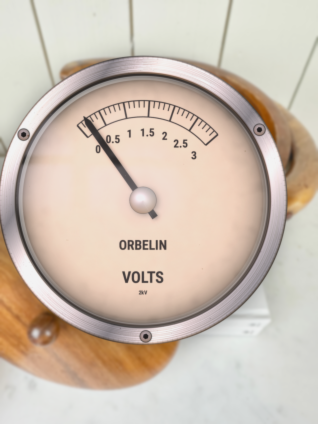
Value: 0.2 V
